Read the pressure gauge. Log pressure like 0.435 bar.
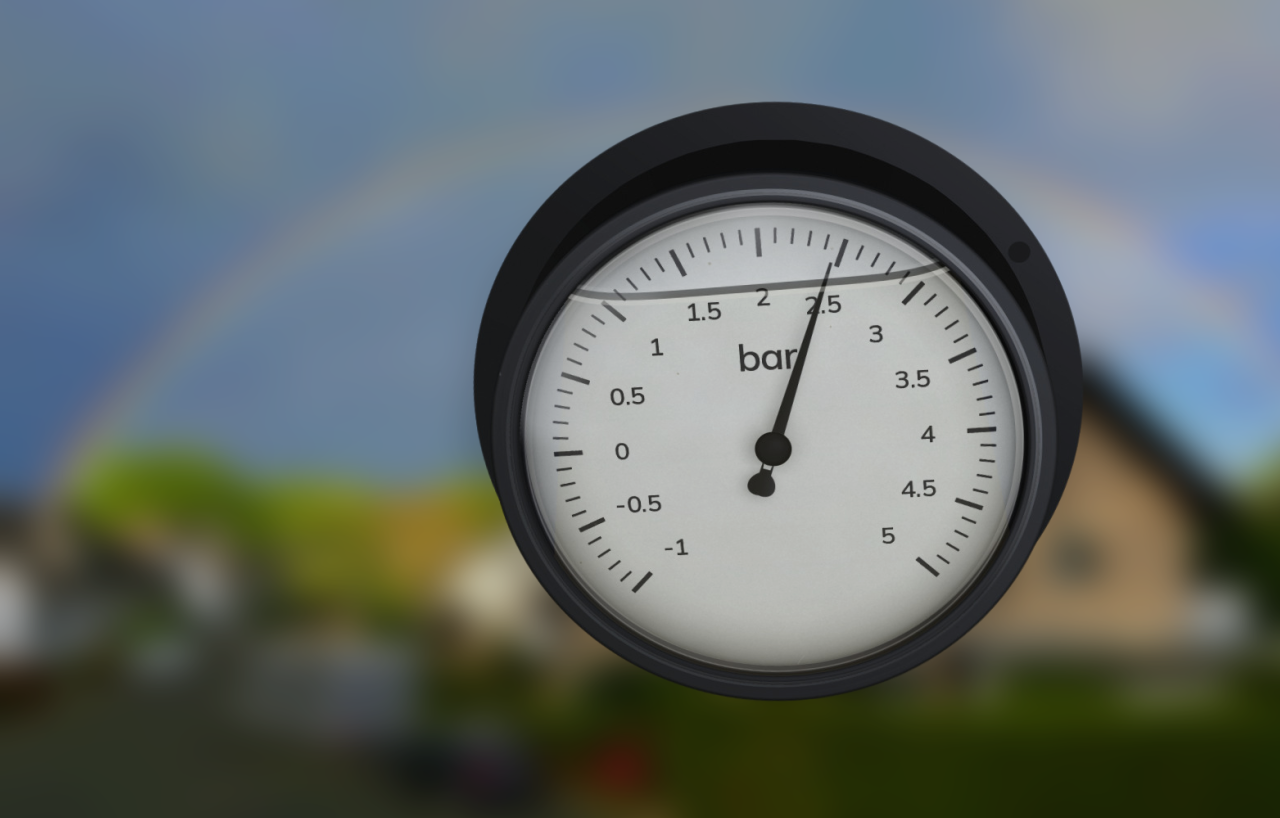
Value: 2.45 bar
